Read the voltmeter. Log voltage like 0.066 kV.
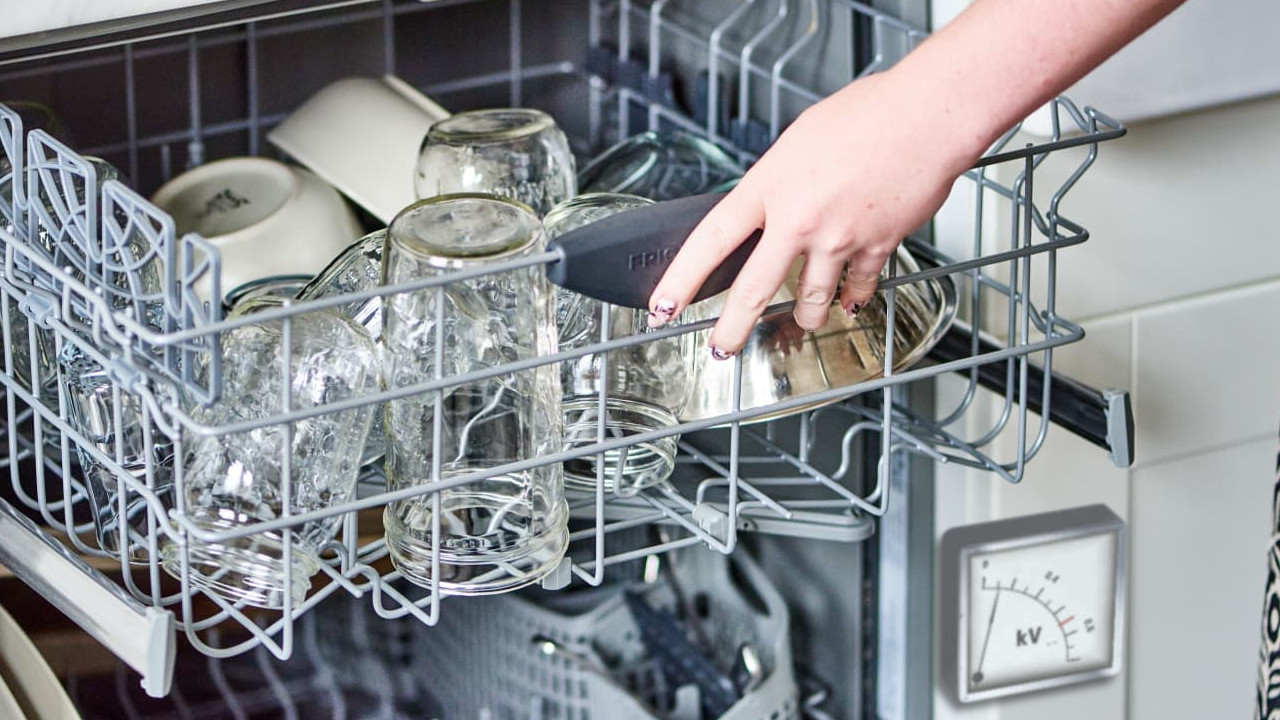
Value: 0.1 kV
